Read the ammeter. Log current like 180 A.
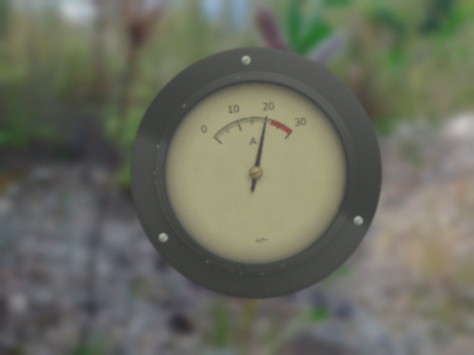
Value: 20 A
